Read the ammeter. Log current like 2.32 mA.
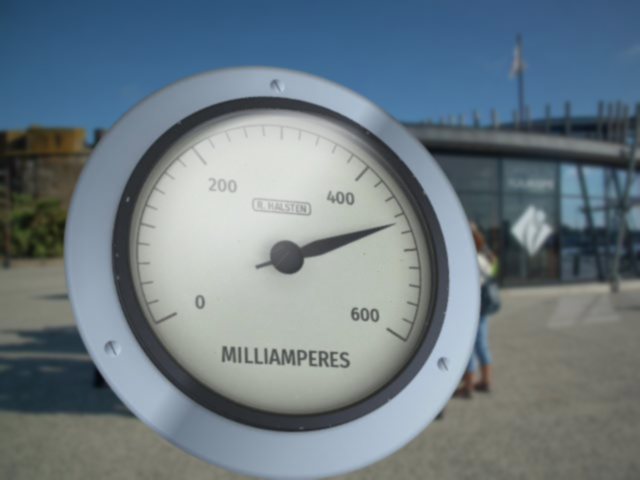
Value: 470 mA
